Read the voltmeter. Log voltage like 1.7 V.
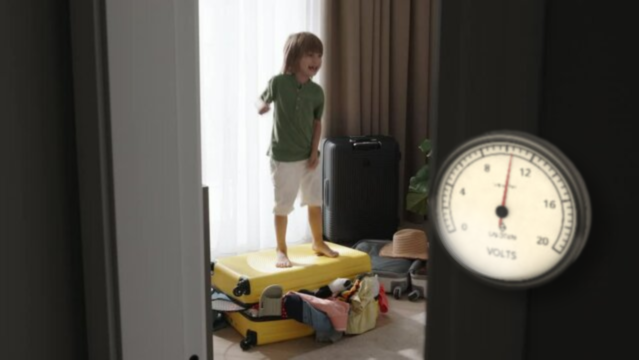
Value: 10.5 V
